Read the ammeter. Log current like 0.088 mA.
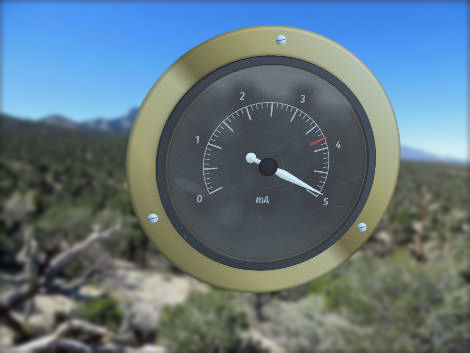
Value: 4.9 mA
